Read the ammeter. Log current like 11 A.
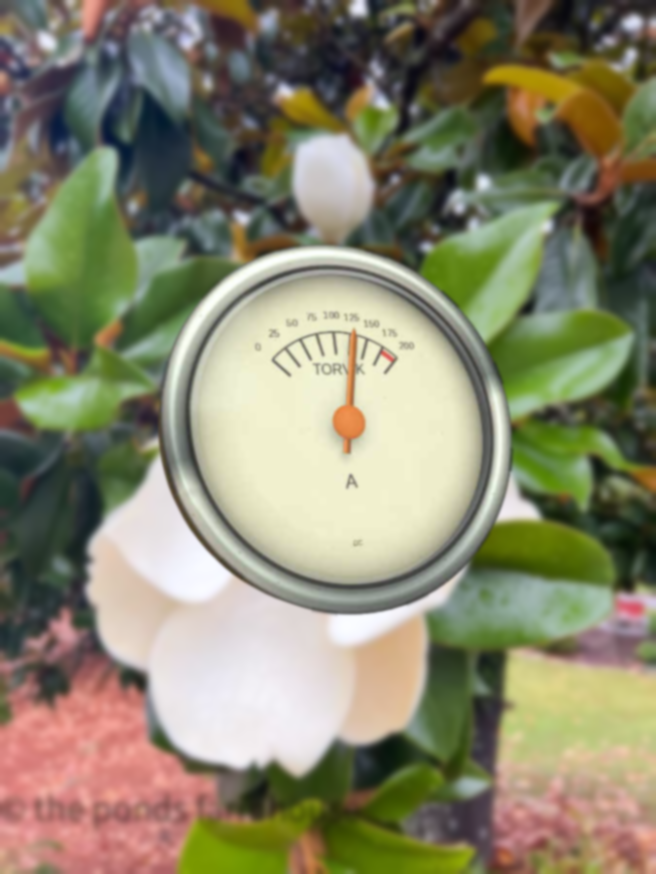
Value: 125 A
